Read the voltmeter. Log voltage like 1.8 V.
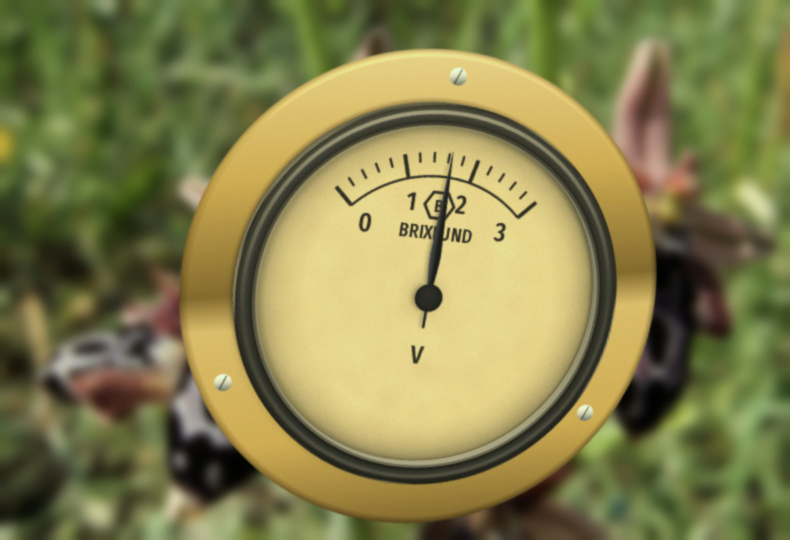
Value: 1.6 V
